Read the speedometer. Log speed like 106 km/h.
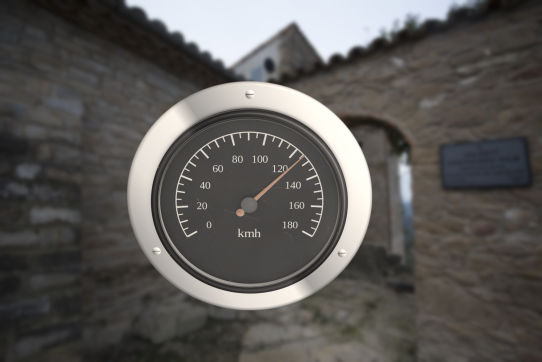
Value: 125 km/h
